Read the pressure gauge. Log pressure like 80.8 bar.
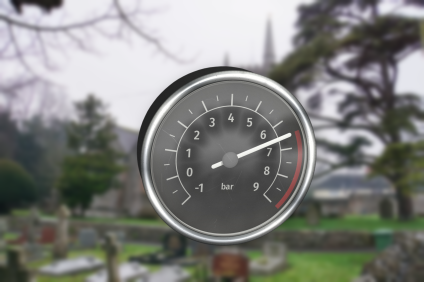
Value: 6.5 bar
